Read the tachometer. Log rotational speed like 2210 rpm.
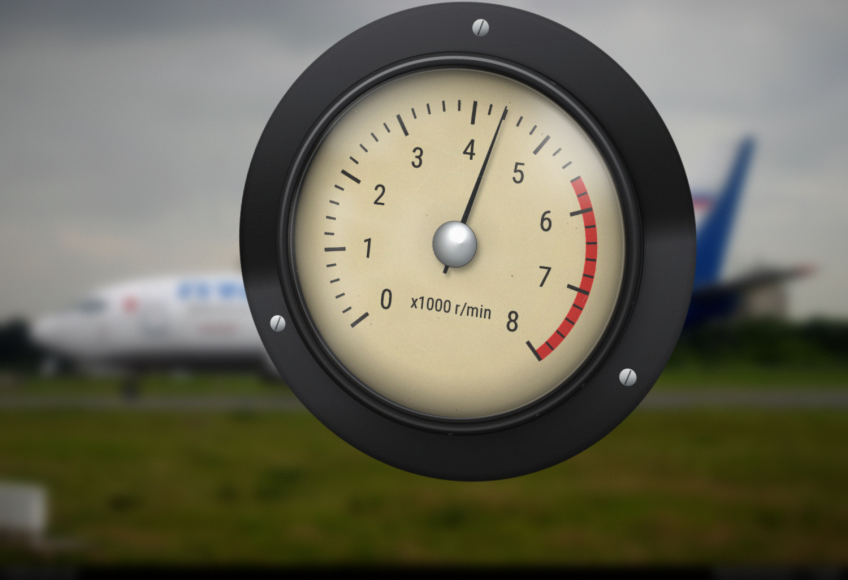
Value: 4400 rpm
